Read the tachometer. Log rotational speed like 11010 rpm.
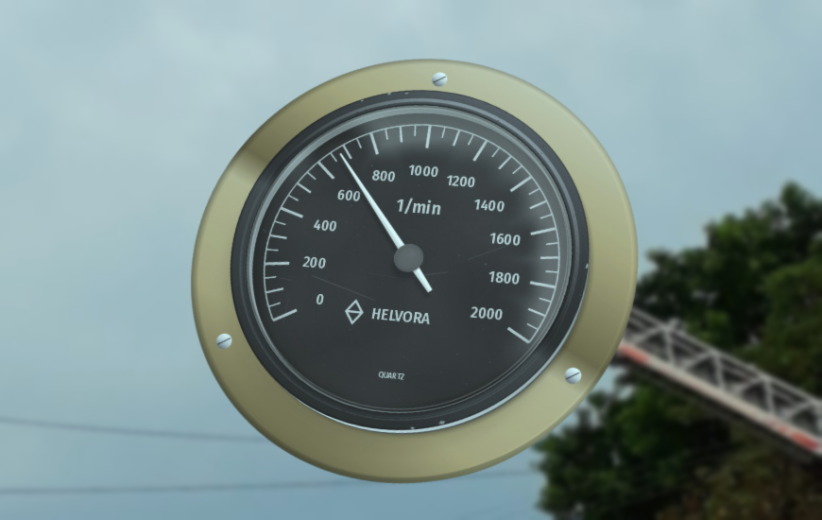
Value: 675 rpm
